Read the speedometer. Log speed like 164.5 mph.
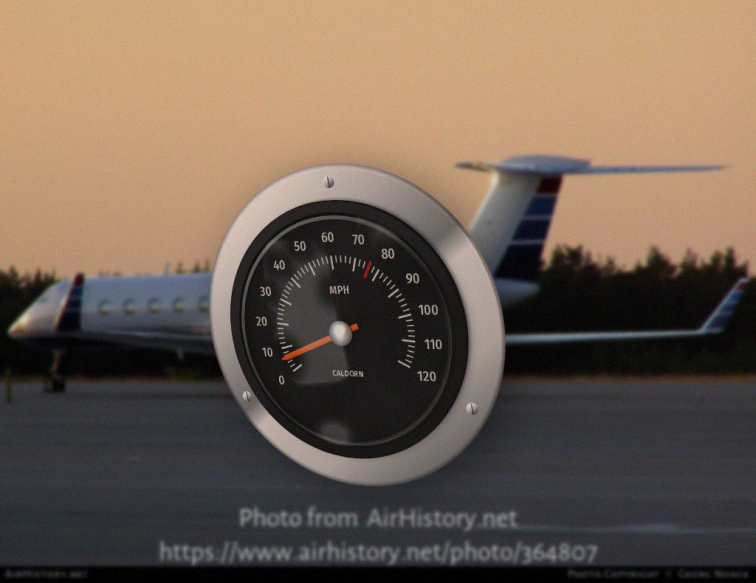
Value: 6 mph
